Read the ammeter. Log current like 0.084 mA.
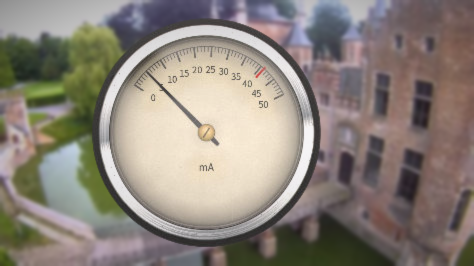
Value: 5 mA
